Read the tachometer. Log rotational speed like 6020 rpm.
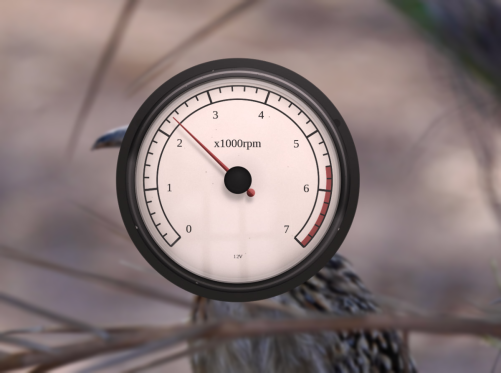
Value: 2300 rpm
